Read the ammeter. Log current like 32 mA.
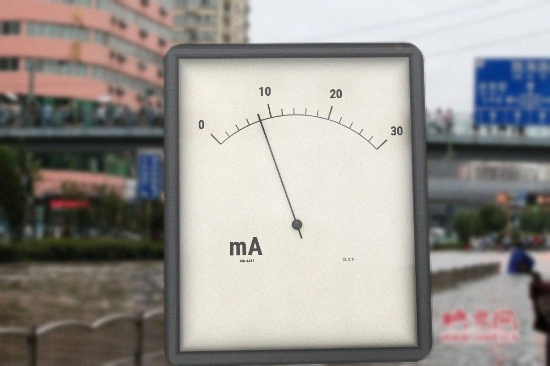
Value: 8 mA
